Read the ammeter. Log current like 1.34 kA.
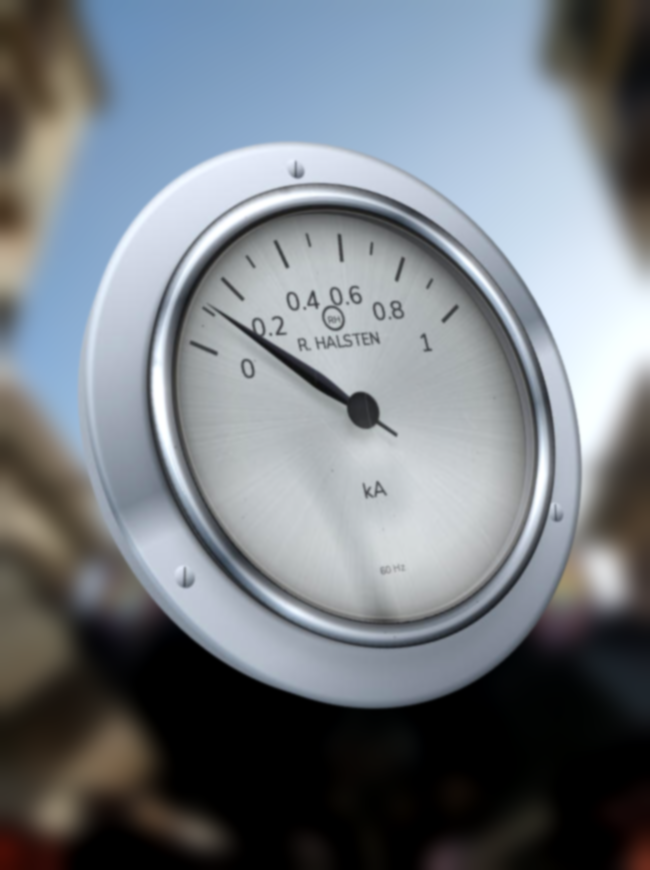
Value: 0.1 kA
